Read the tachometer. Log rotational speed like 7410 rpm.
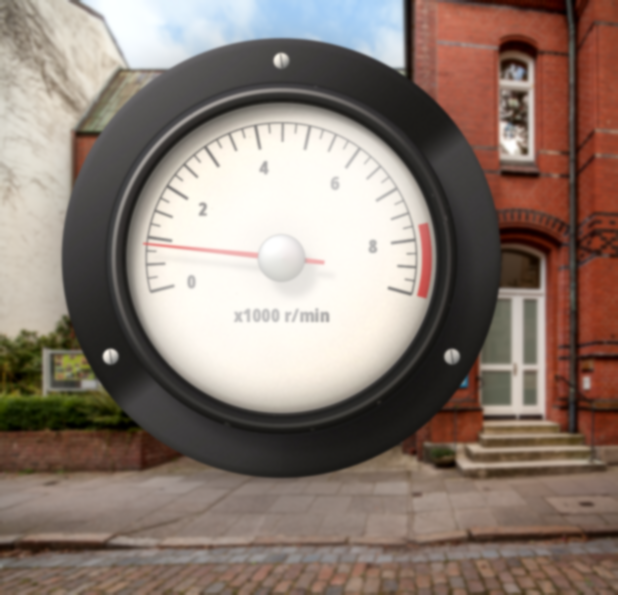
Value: 875 rpm
